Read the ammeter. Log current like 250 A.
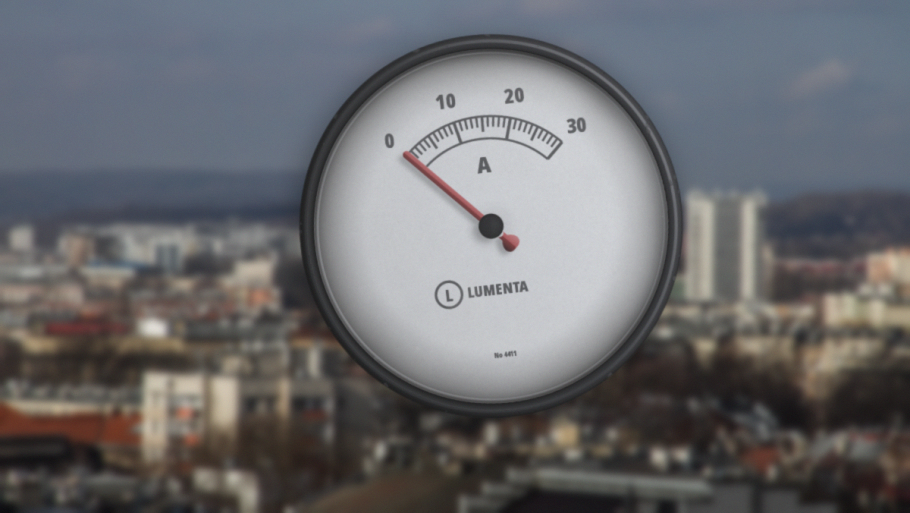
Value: 0 A
